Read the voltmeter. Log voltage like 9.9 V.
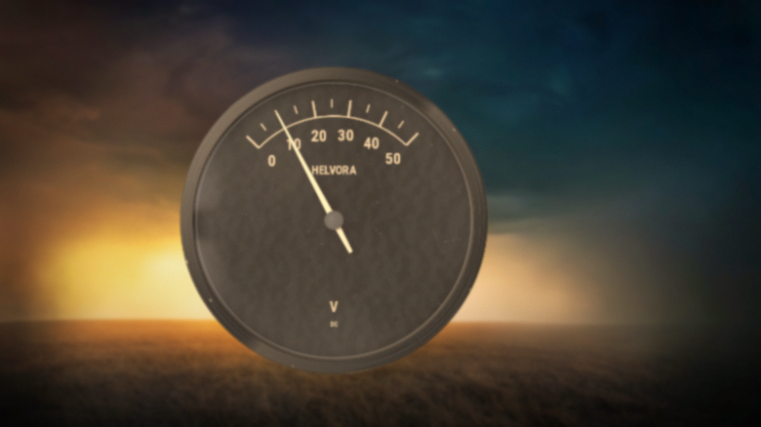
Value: 10 V
